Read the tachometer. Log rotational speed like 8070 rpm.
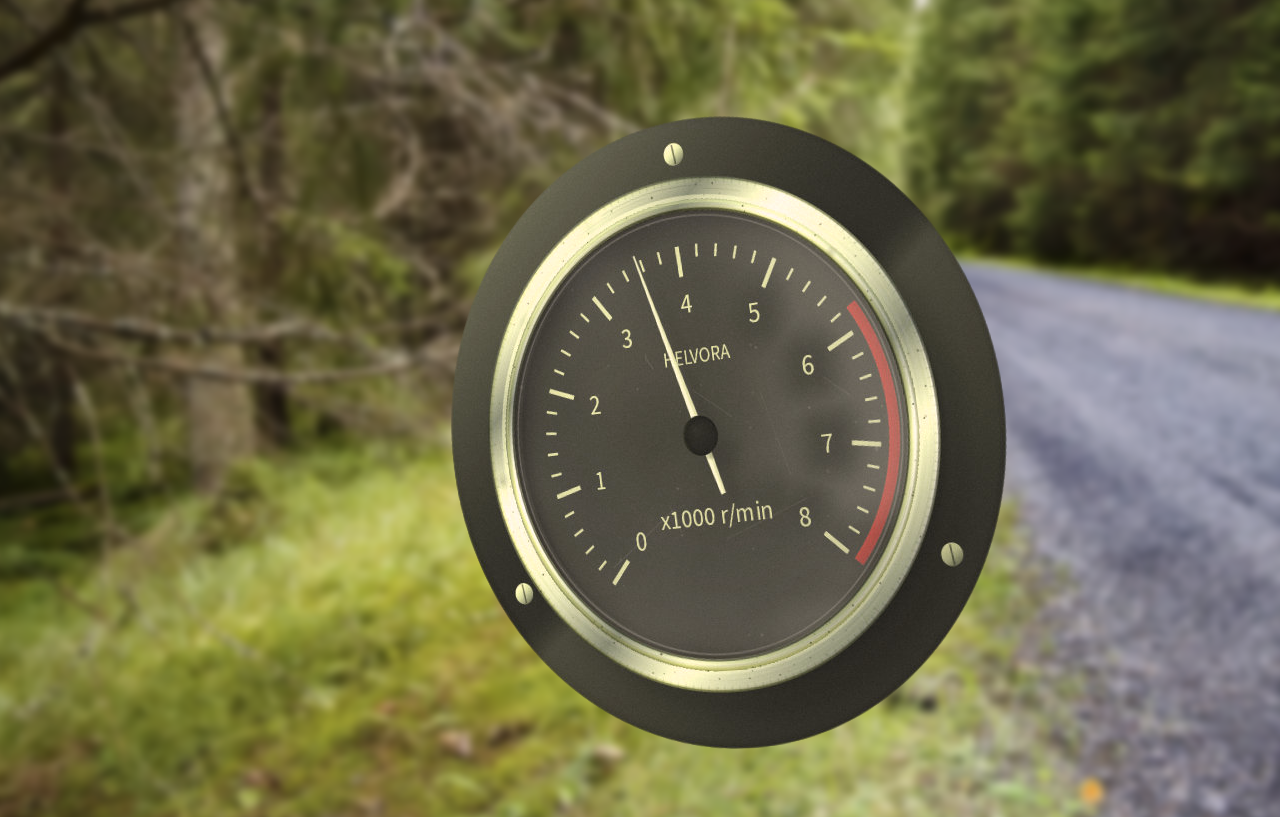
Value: 3600 rpm
